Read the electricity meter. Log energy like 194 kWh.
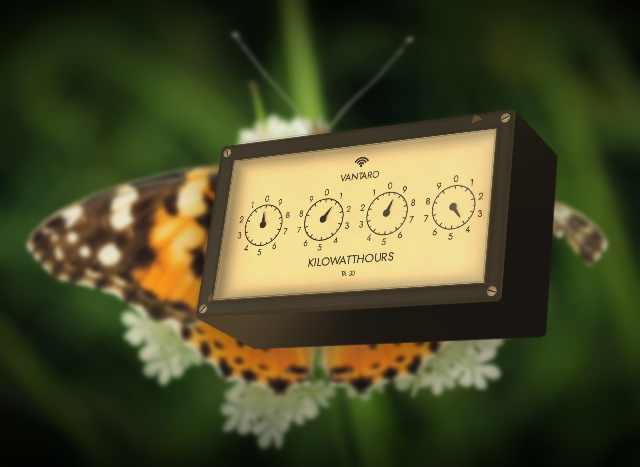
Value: 94 kWh
